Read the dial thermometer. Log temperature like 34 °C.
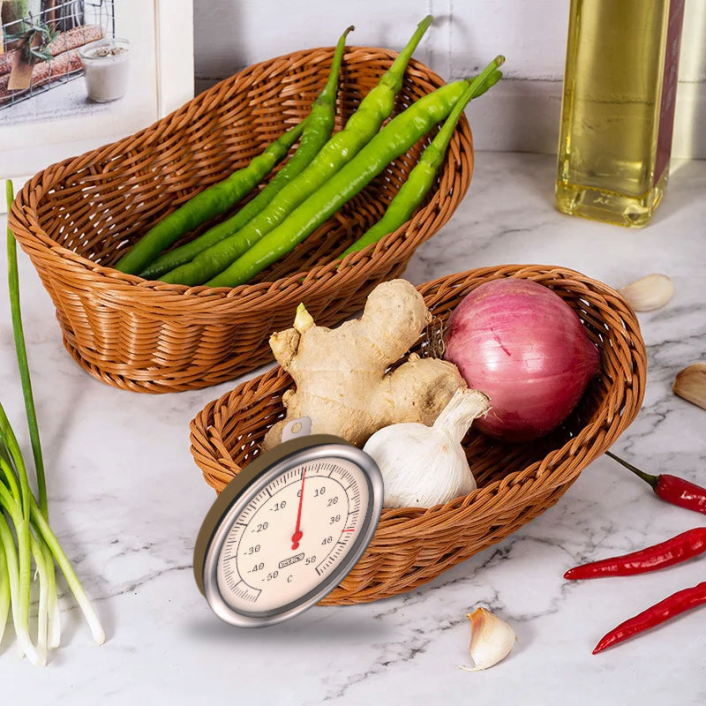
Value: 0 °C
